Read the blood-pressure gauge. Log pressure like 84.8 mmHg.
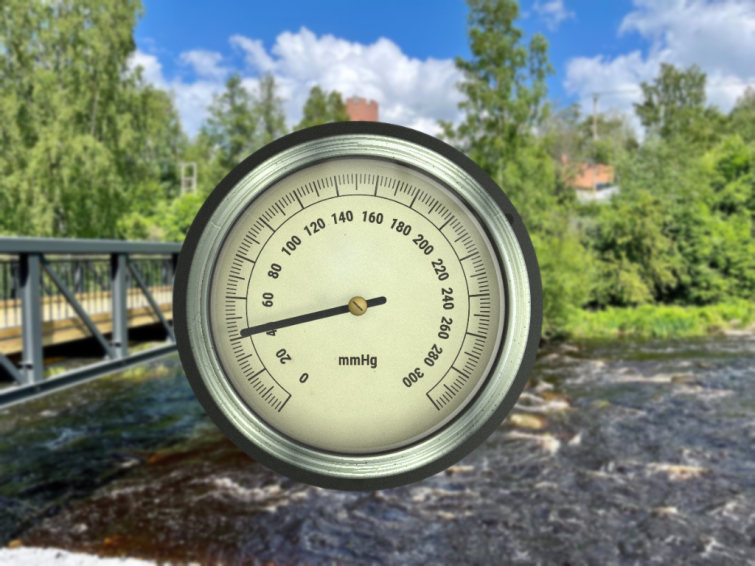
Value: 42 mmHg
